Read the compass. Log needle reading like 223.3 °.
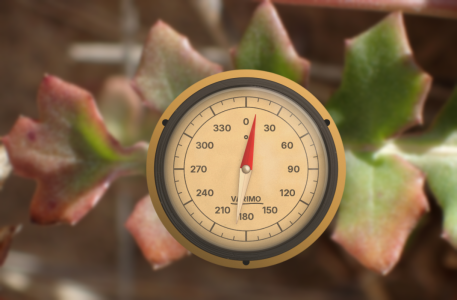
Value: 10 °
